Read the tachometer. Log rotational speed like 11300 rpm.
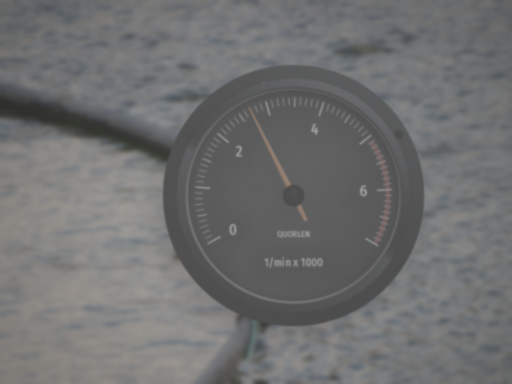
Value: 2700 rpm
